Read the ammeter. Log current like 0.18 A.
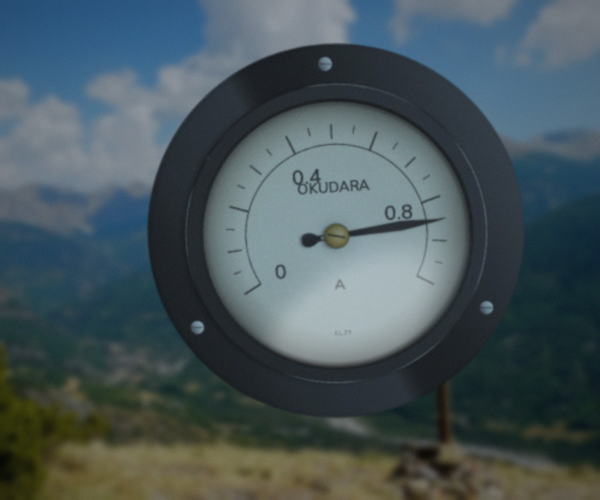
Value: 0.85 A
